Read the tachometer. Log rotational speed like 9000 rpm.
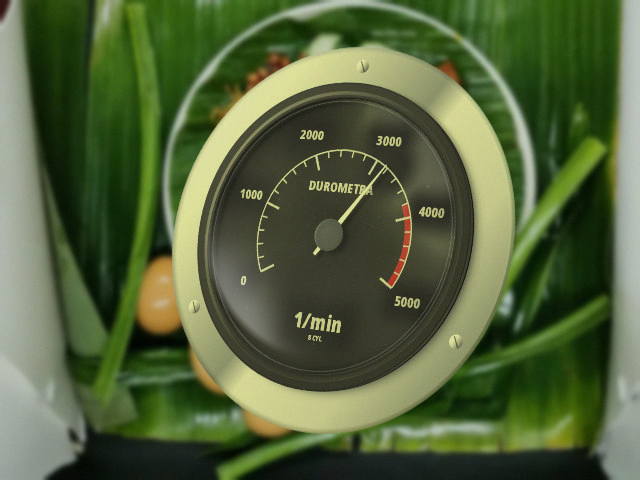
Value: 3200 rpm
